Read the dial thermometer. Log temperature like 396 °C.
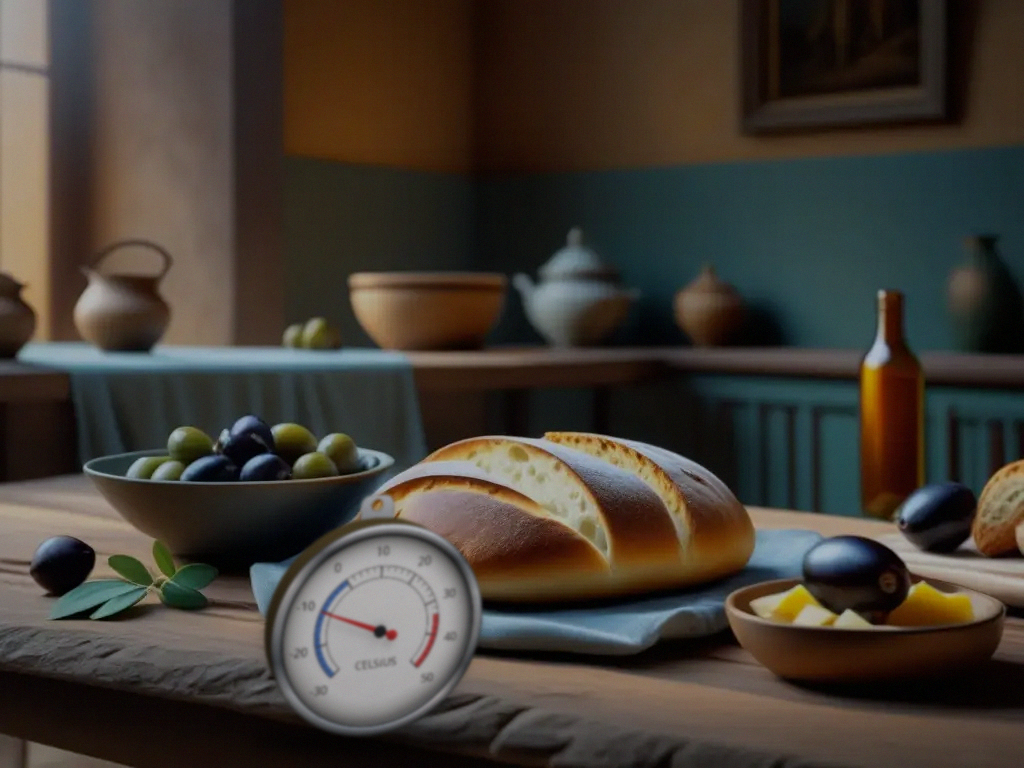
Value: -10 °C
